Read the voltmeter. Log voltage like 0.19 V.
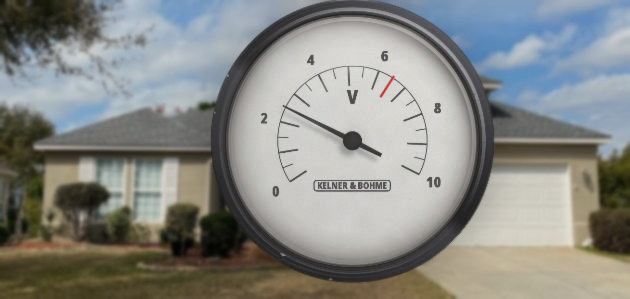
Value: 2.5 V
